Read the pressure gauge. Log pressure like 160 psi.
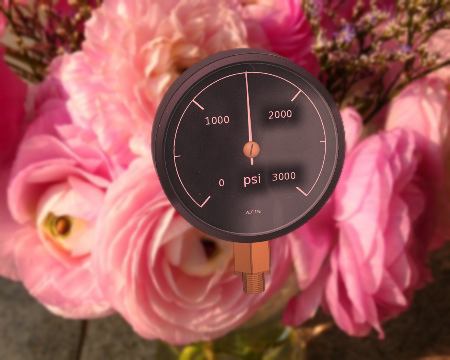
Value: 1500 psi
